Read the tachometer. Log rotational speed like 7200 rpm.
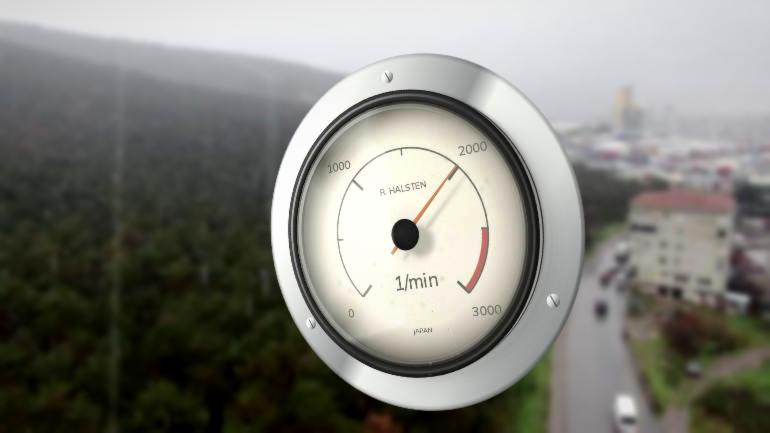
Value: 2000 rpm
